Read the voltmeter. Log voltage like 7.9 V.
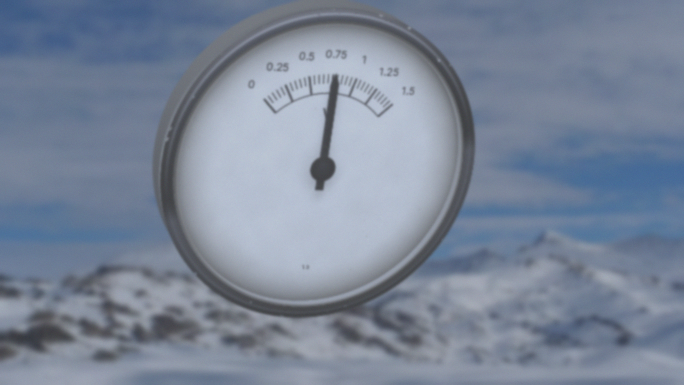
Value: 0.75 V
